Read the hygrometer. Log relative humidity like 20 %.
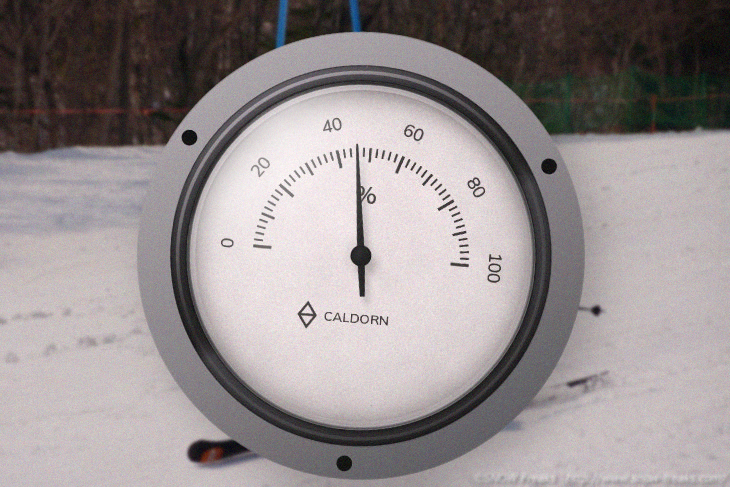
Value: 46 %
